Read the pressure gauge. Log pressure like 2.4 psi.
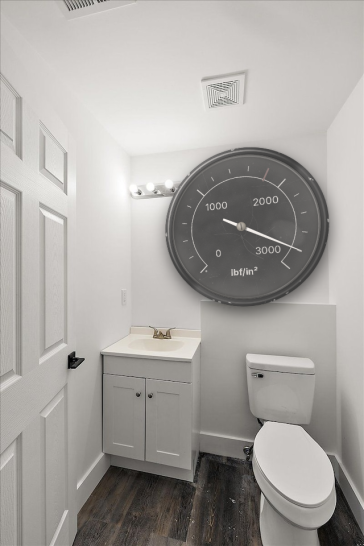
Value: 2800 psi
